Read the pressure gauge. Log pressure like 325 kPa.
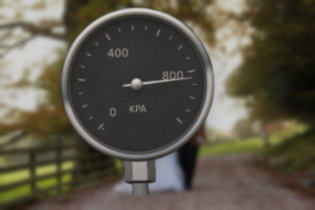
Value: 825 kPa
